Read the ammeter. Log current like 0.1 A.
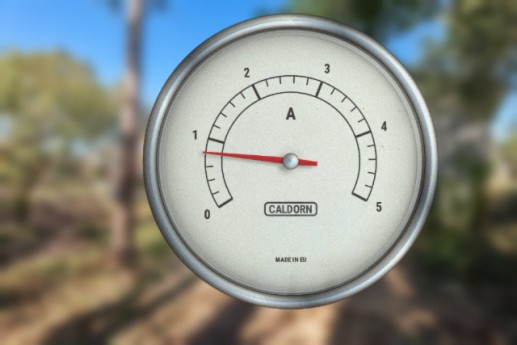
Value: 0.8 A
